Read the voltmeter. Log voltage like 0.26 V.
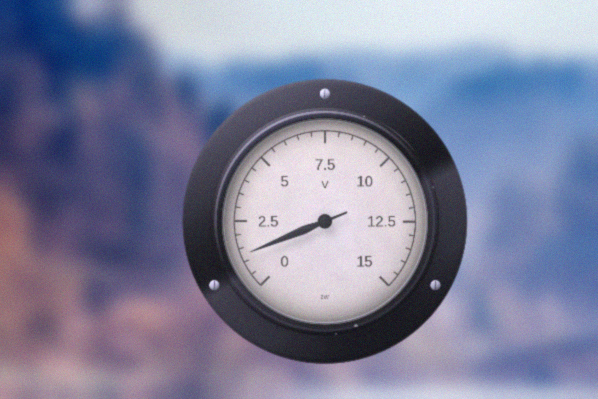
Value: 1.25 V
